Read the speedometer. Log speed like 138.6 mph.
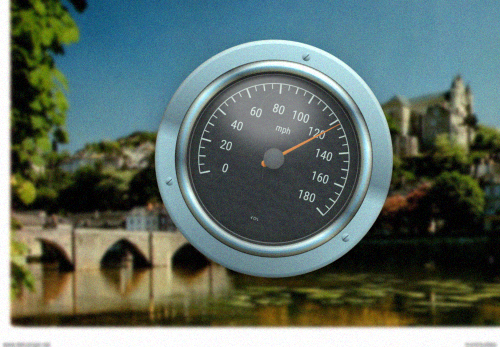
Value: 122.5 mph
